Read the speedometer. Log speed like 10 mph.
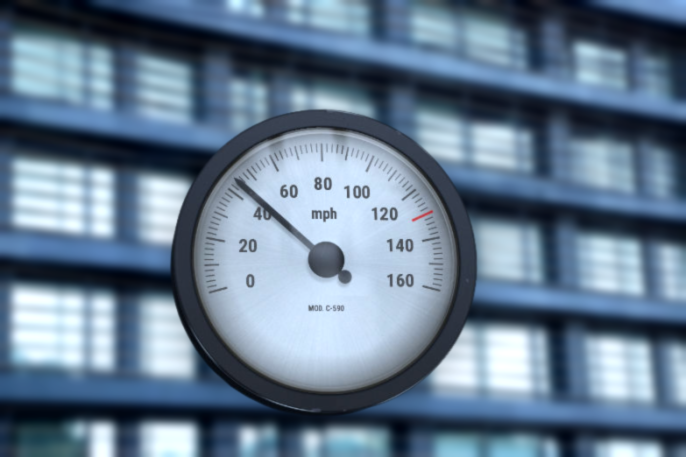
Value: 44 mph
